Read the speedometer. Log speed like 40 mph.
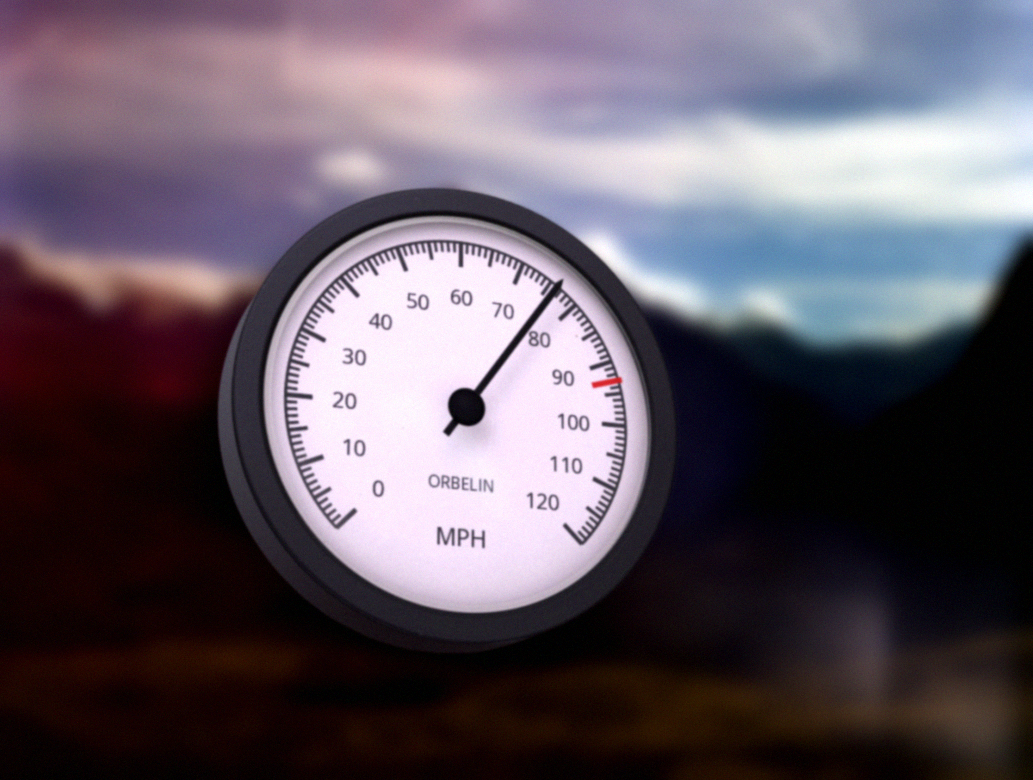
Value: 76 mph
